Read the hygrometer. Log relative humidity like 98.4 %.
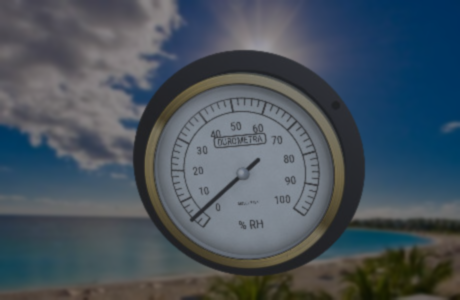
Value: 4 %
